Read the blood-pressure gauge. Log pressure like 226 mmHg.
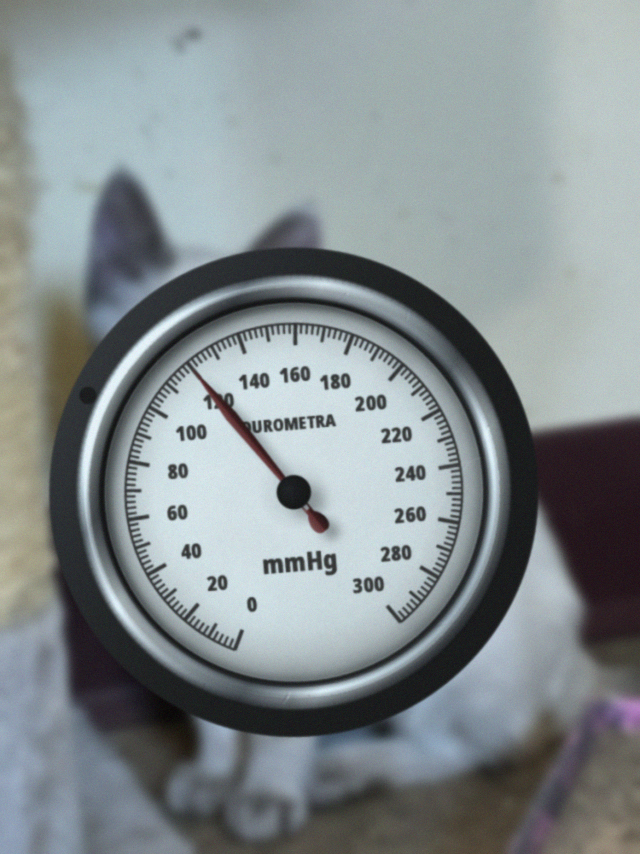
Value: 120 mmHg
